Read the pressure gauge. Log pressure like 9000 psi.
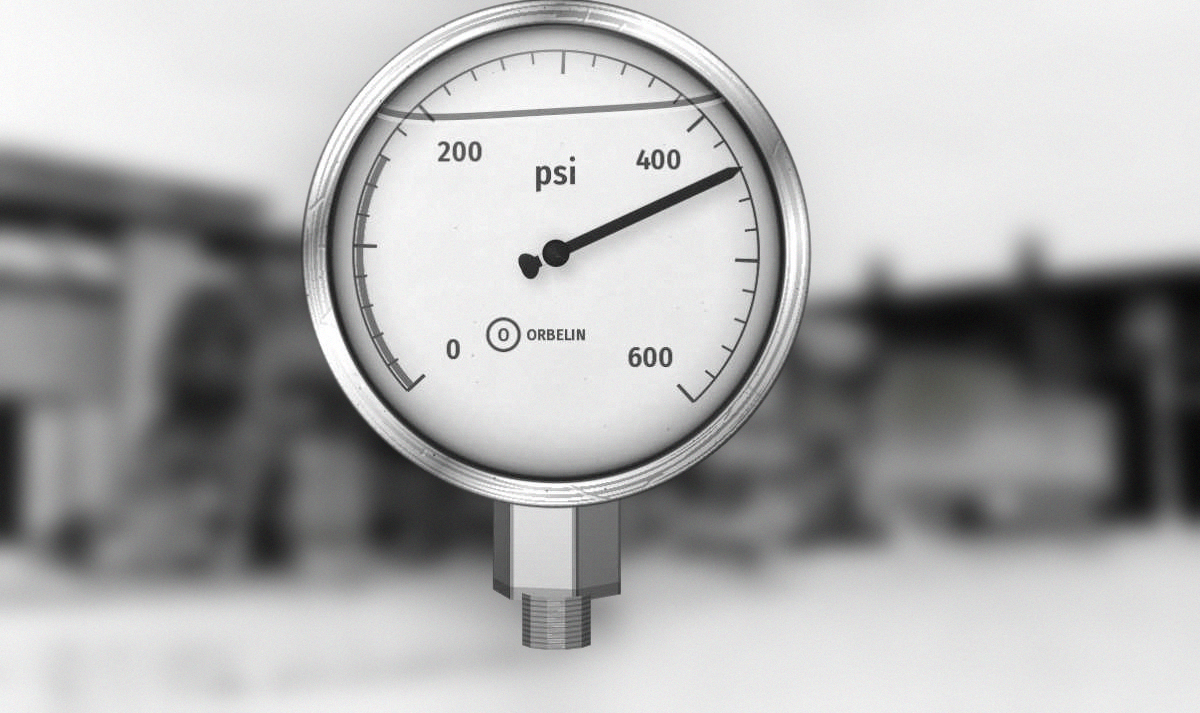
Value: 440 psi
